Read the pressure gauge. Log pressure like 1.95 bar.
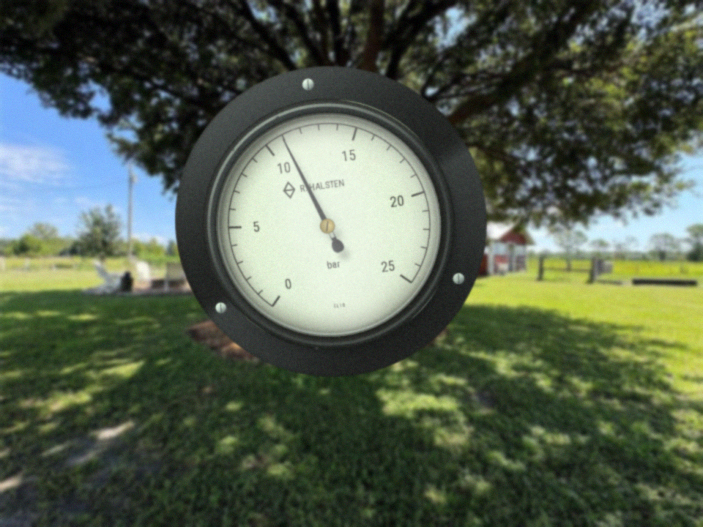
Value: 11 bar
